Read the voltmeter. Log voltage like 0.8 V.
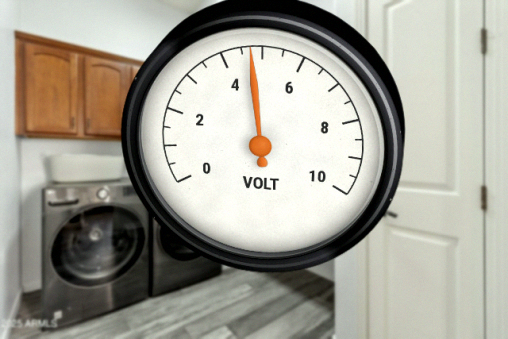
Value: 4.75 V
